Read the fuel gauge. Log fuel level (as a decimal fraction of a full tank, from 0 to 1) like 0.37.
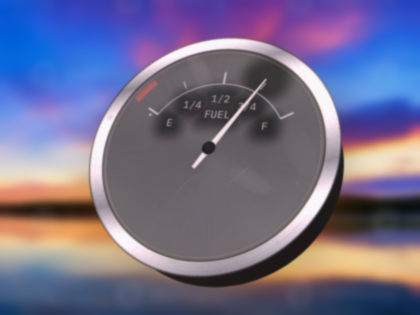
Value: 0.75
